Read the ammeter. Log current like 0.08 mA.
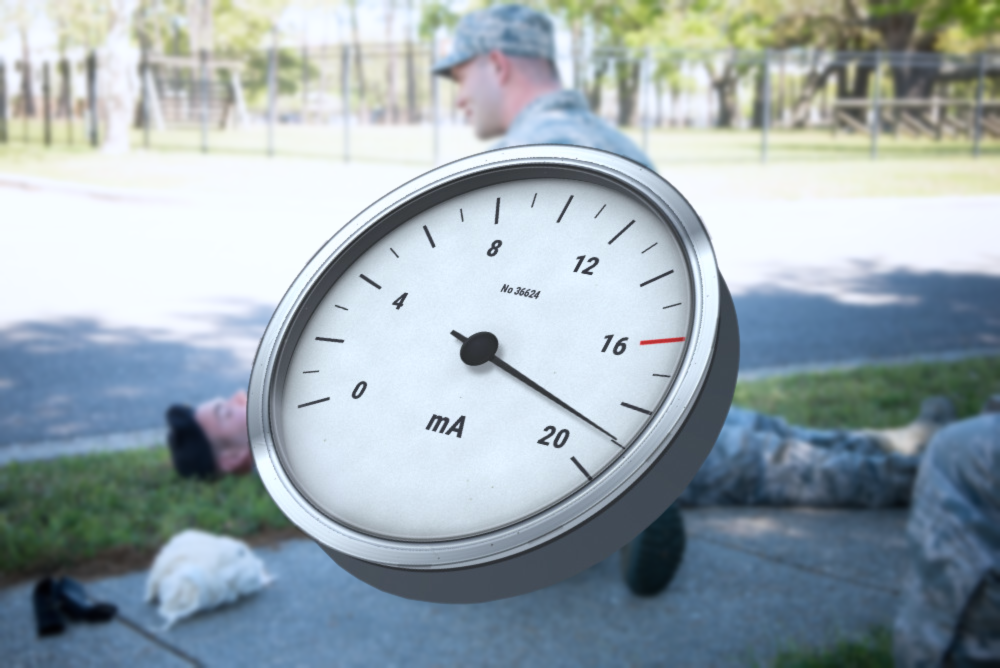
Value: 19 mA
